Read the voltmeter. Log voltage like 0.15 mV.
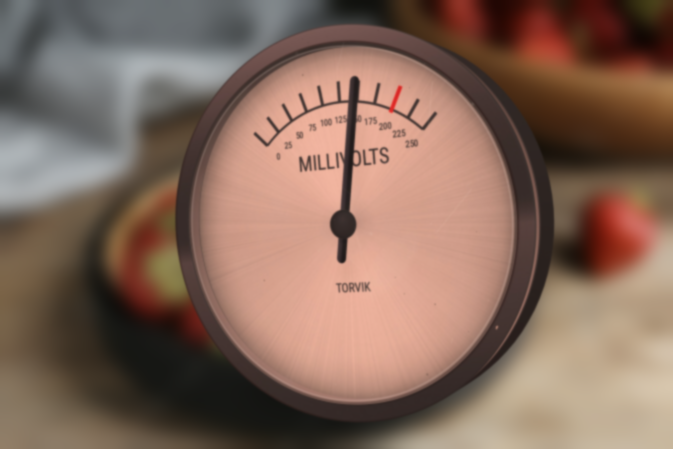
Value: 150 mV
